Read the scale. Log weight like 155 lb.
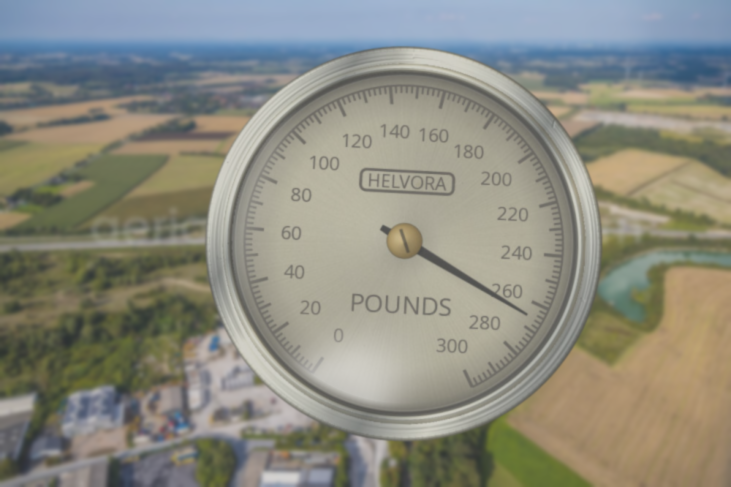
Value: 266 lb
